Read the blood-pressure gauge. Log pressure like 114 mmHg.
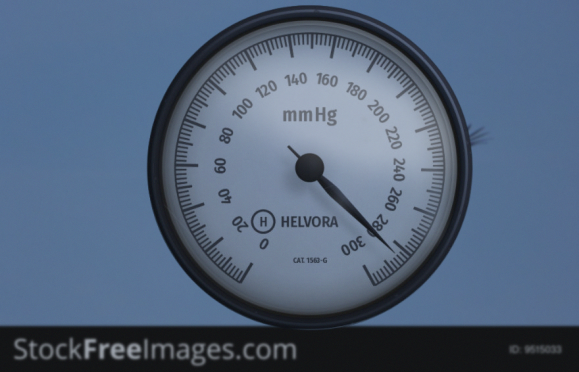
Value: 284 mmHg
